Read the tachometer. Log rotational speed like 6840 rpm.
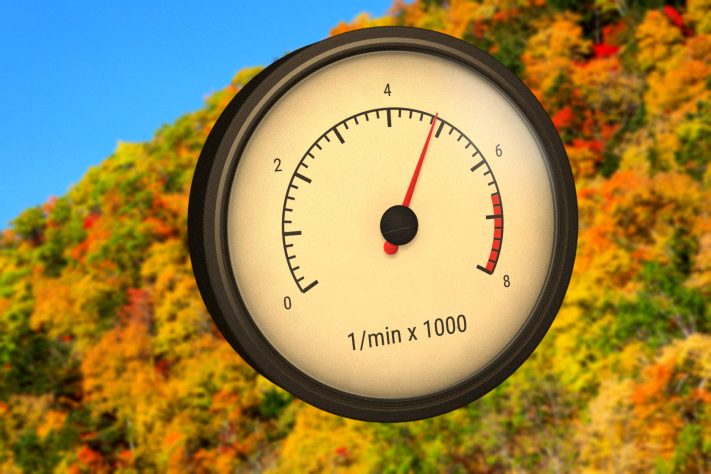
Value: 4800 rpm
